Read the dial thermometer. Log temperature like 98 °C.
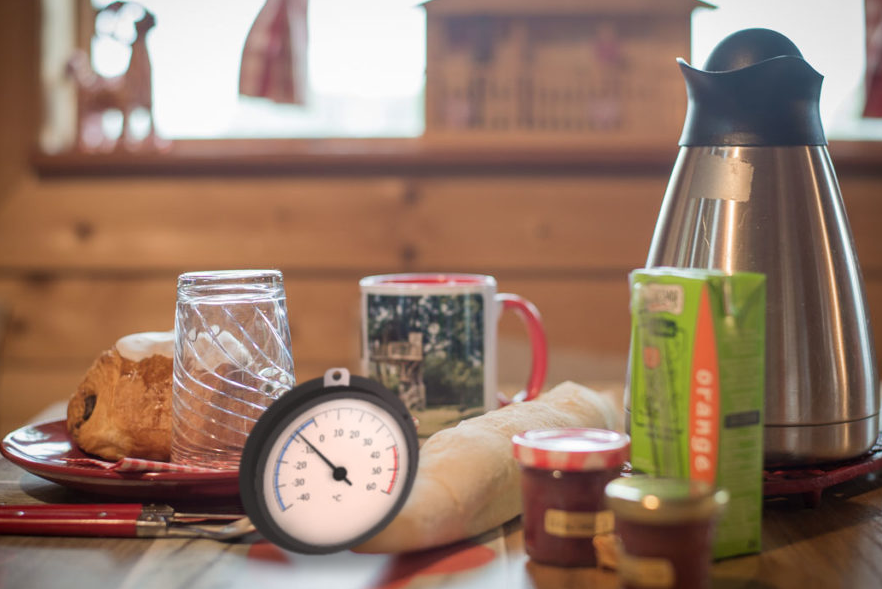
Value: -7.5 °C
